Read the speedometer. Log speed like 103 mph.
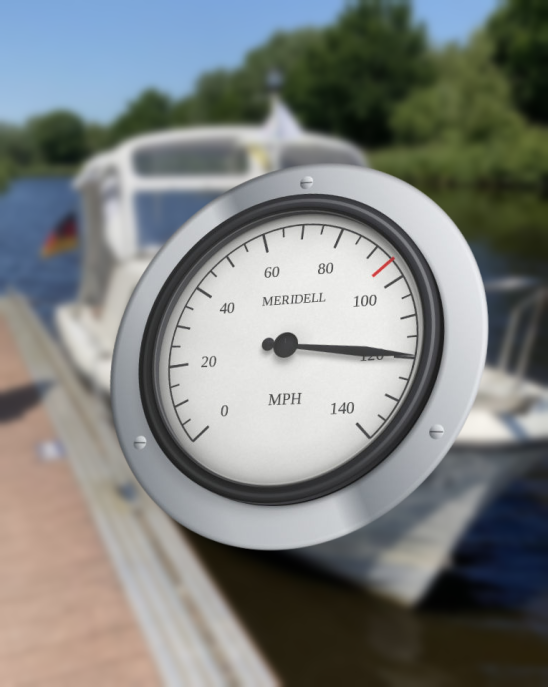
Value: 120 mph
